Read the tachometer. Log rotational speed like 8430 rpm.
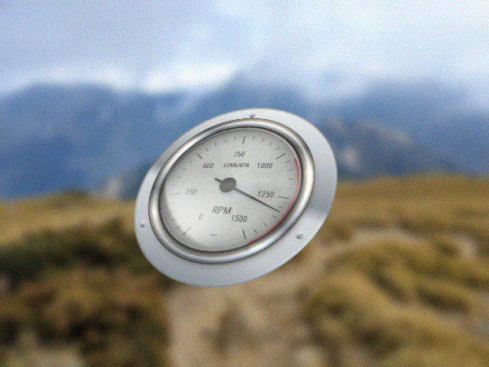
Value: 1325 rpm
